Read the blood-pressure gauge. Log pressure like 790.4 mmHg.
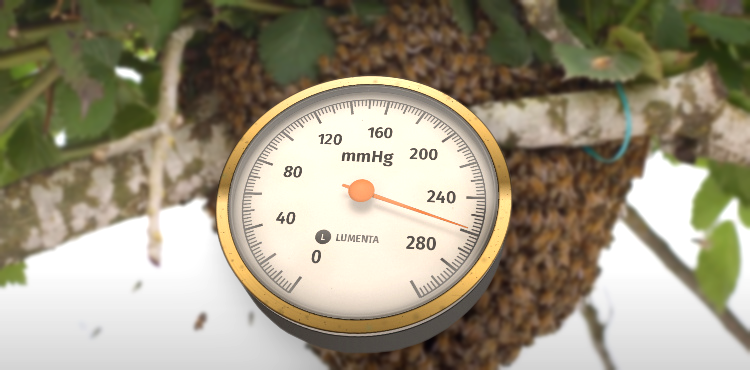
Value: 260 mmHg
